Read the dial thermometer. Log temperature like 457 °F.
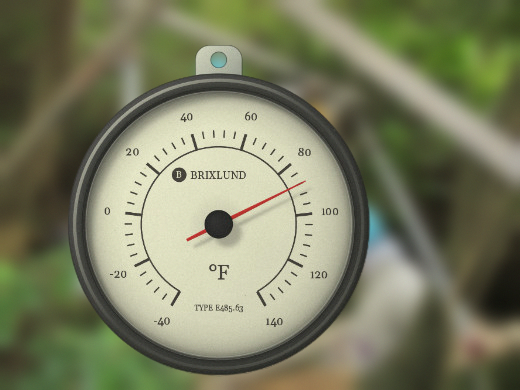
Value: 88 °F
